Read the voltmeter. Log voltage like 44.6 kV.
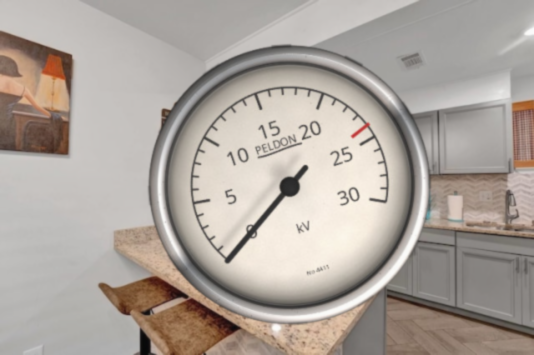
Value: 0 kV
